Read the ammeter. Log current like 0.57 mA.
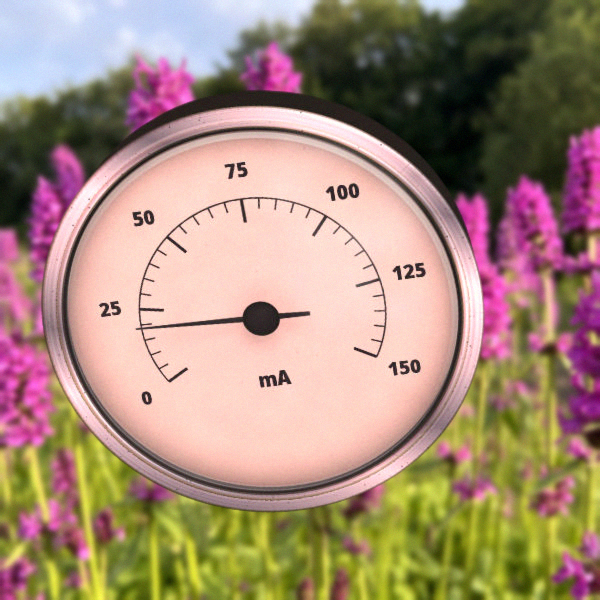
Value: 20 mA
